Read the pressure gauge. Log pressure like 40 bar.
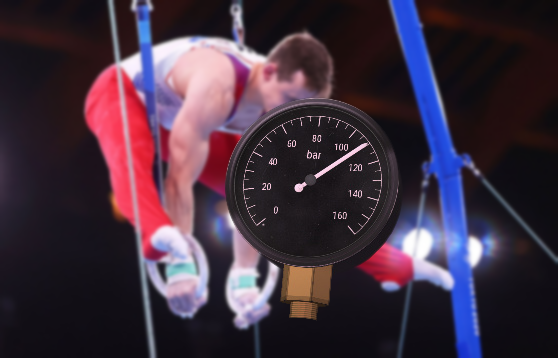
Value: 110 bar
